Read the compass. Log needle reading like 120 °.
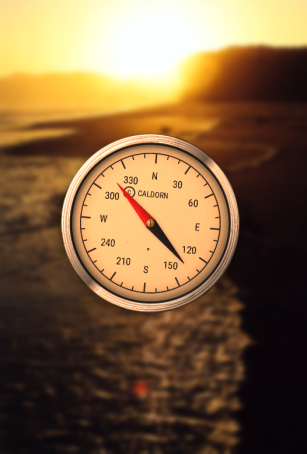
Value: 315 °
